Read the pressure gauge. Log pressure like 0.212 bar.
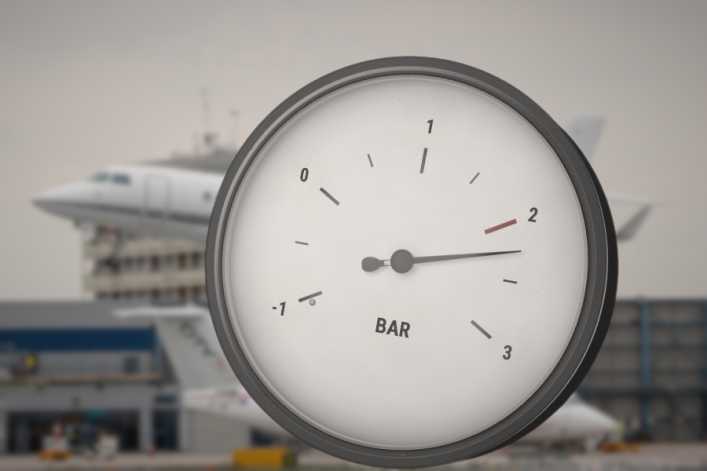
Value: 2.25 bar
